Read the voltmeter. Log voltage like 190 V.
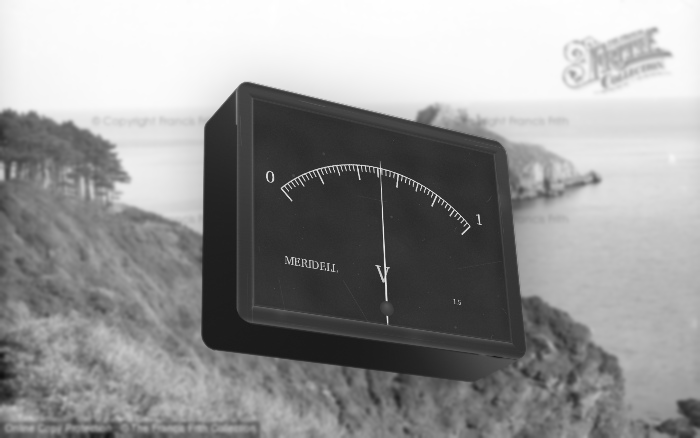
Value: 0.5 V
